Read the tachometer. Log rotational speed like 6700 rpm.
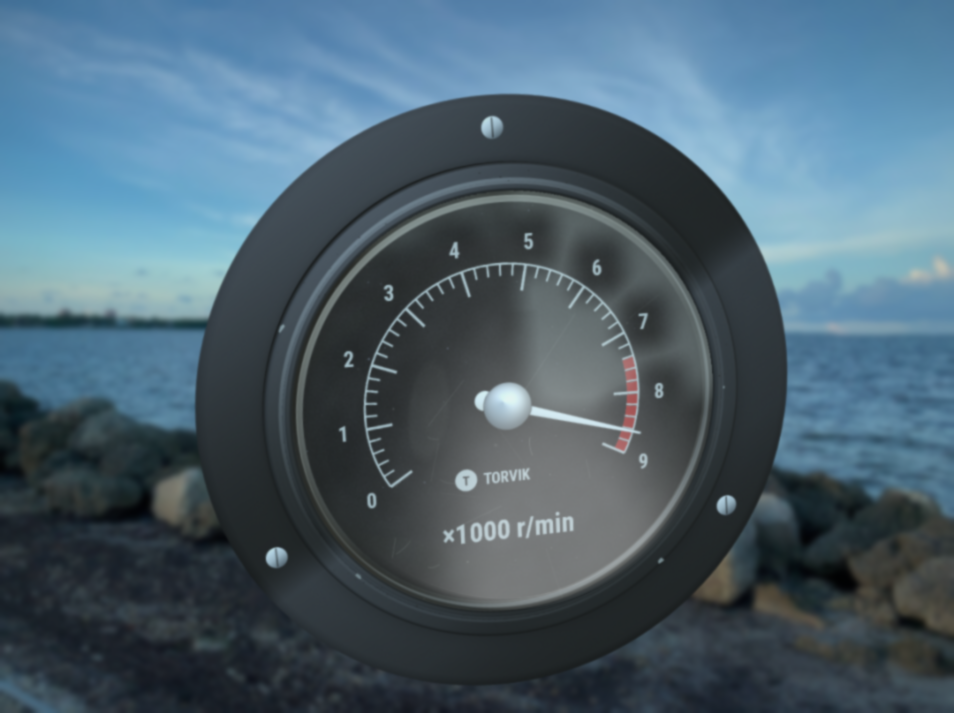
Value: 8600 rpm
